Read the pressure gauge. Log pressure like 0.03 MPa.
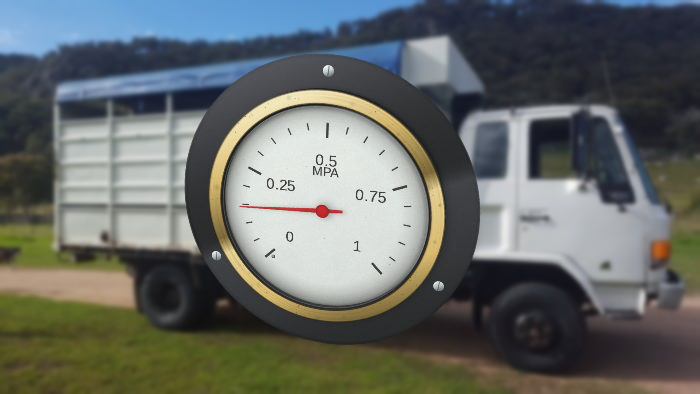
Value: 0.15 MPa
